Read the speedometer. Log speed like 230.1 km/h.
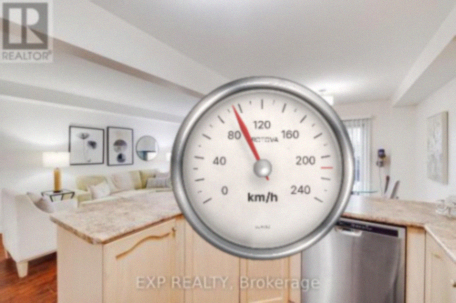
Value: 95 km/h
